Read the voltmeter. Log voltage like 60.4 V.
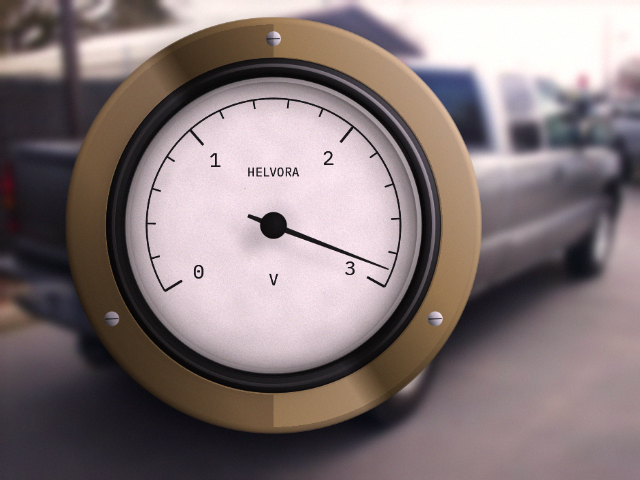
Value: 2.9 V
